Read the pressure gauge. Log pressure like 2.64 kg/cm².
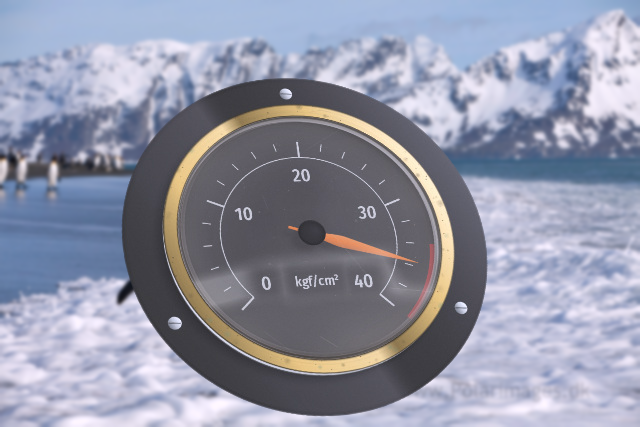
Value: 36 kg/cm²
